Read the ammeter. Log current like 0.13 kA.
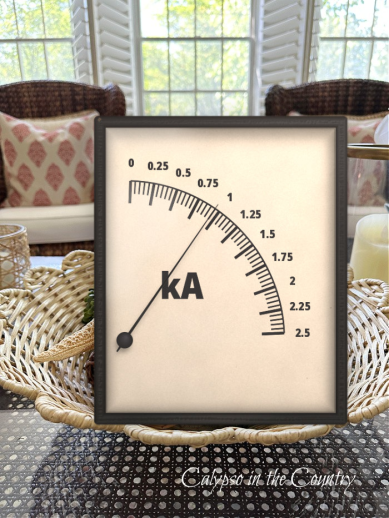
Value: 0.95 kA
